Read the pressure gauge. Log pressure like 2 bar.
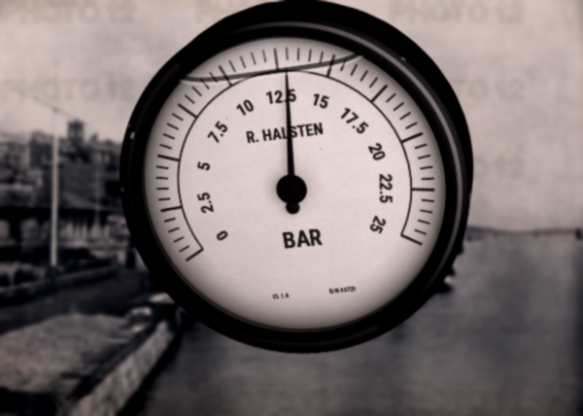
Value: 13 bar
